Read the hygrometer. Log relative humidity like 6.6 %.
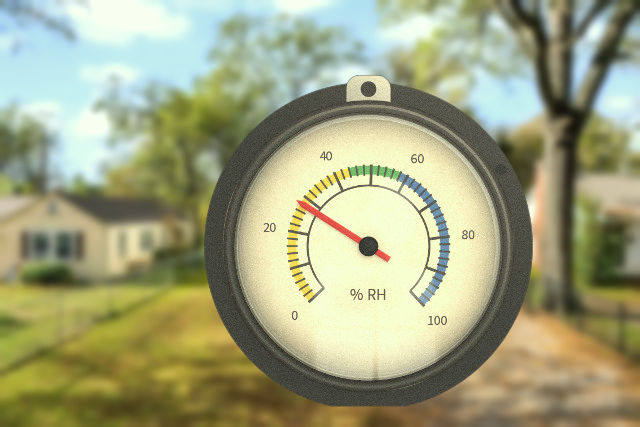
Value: 28 %
